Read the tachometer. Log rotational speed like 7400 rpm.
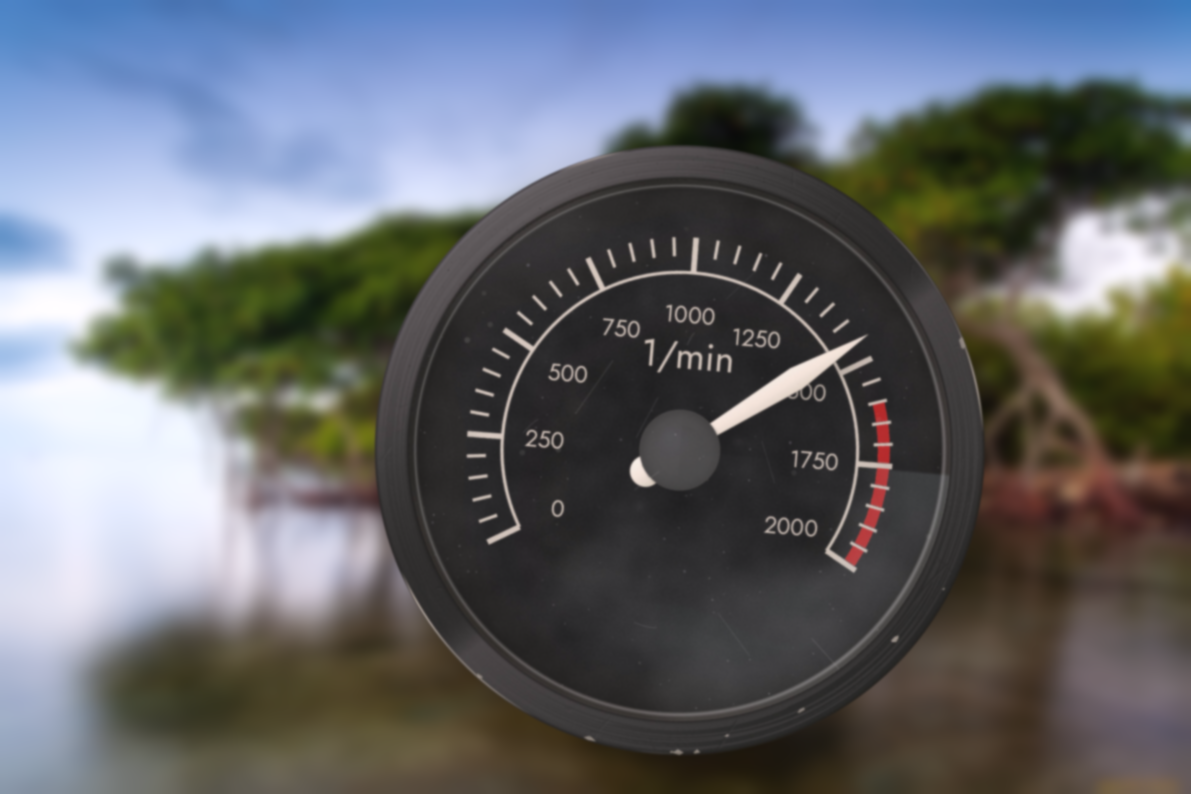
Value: 1450 rpm
